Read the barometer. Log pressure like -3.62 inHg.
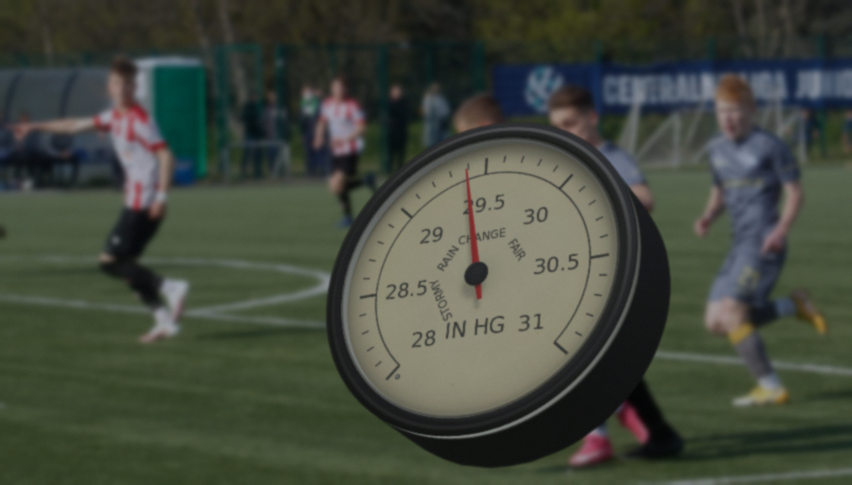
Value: 29.4 inHg
